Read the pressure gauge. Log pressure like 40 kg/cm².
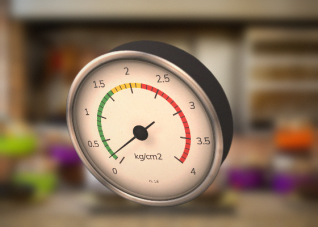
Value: 0.2 kg/cm²
